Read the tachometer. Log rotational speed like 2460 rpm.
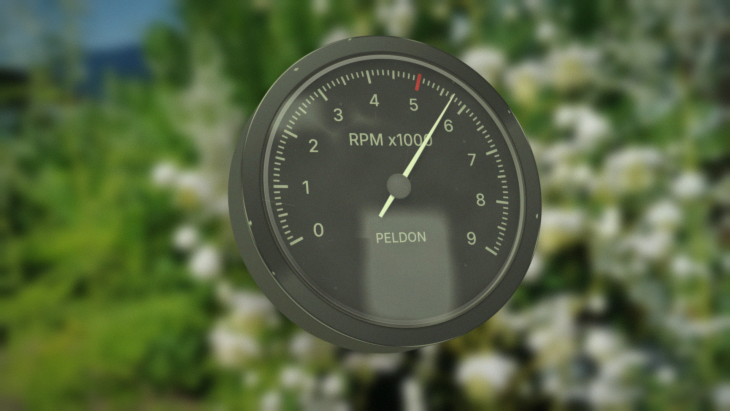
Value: 5700 rpm
